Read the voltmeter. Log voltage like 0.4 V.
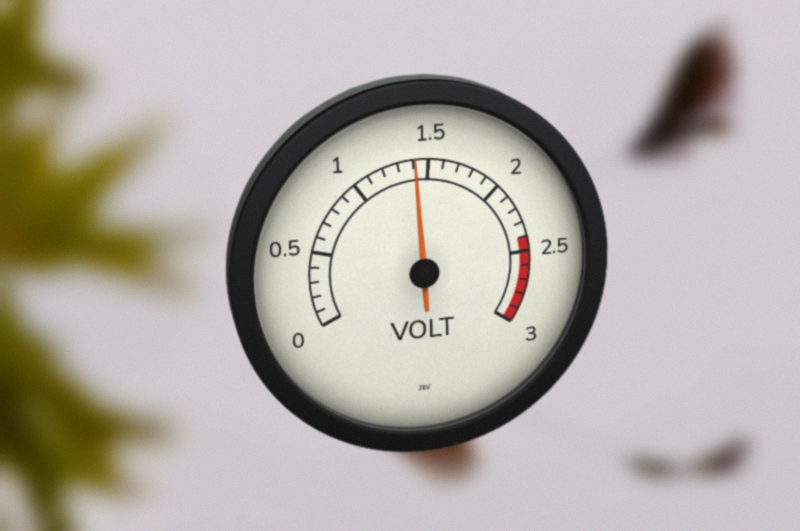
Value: 1.4 V
